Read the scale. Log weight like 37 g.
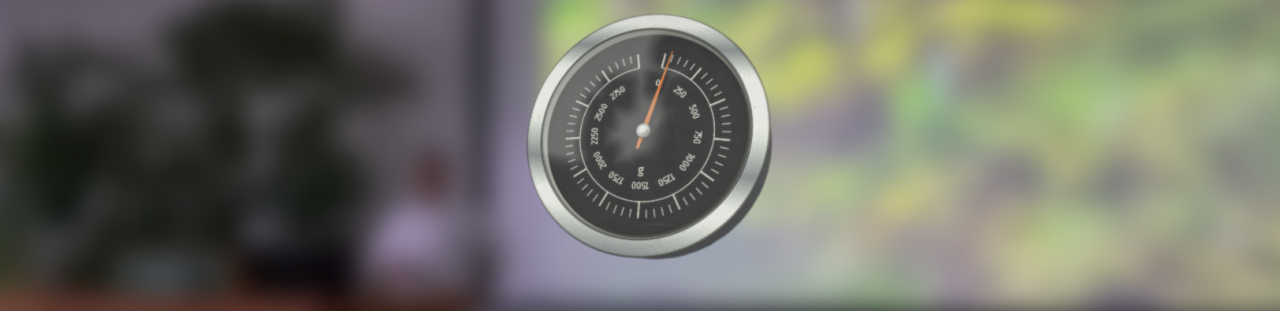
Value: 50 g
